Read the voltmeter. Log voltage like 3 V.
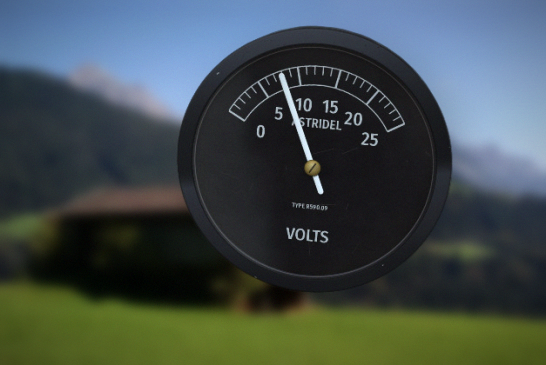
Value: 8 V
